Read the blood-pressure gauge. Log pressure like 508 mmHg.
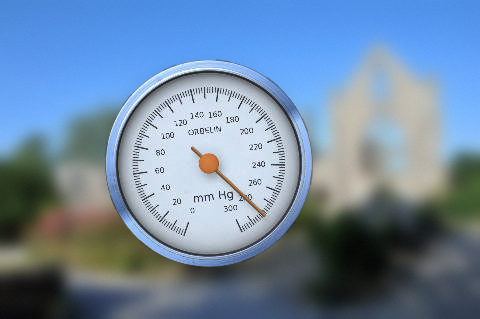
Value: 280 mmHg
